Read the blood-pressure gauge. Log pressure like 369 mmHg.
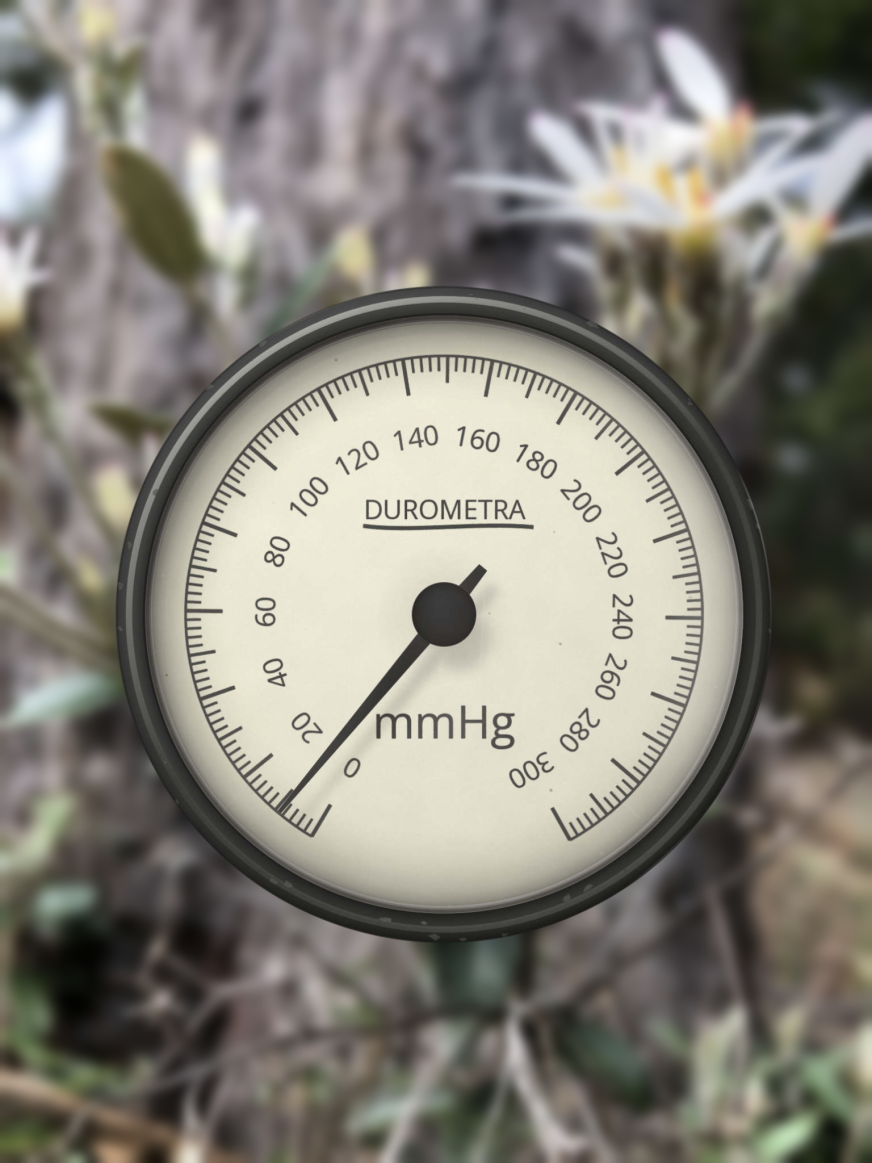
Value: 9 mmHg
